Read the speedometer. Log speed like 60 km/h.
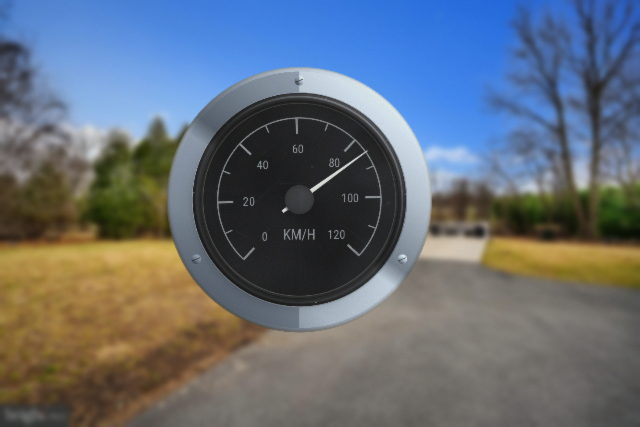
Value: 85 km/h
